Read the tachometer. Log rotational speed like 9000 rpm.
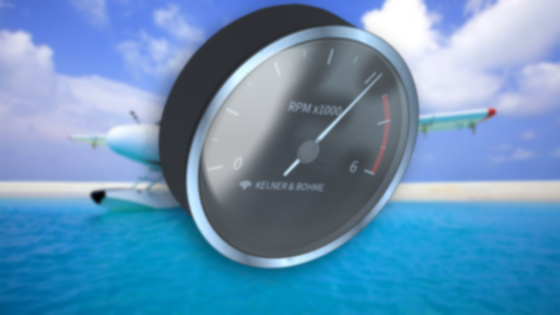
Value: 4000 rpm
